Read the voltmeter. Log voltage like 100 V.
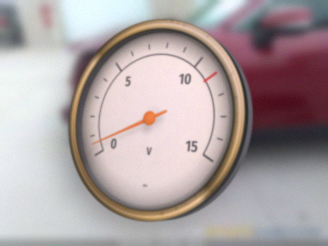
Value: 0.5 V
